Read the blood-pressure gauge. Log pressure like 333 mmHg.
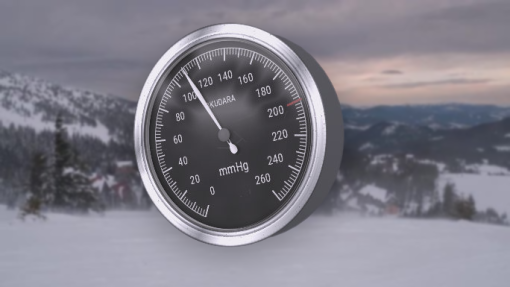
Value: 110 mmHg
